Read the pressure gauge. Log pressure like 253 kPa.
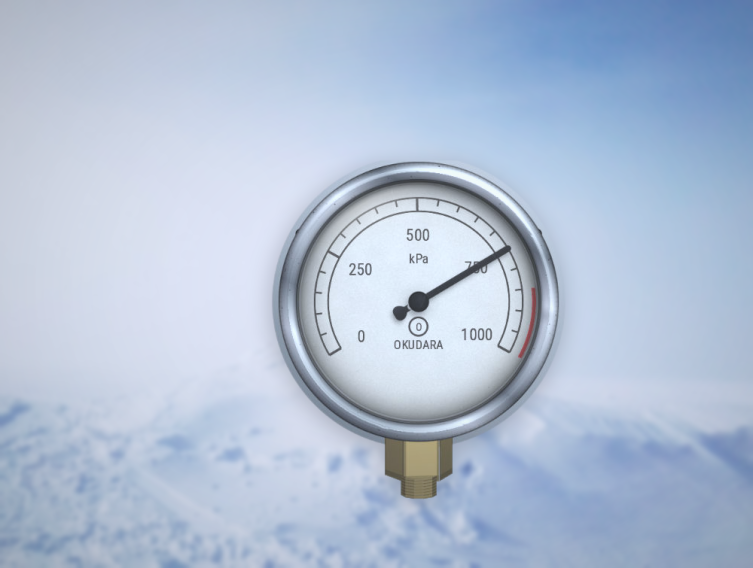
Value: 750 kPa
